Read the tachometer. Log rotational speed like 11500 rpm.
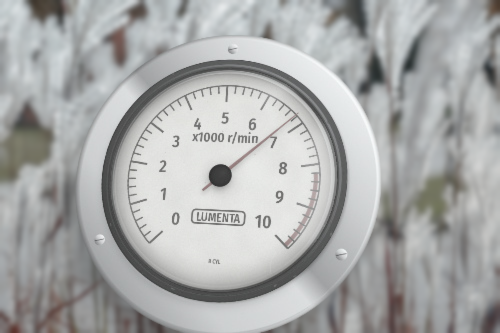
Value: 6800 rpm
